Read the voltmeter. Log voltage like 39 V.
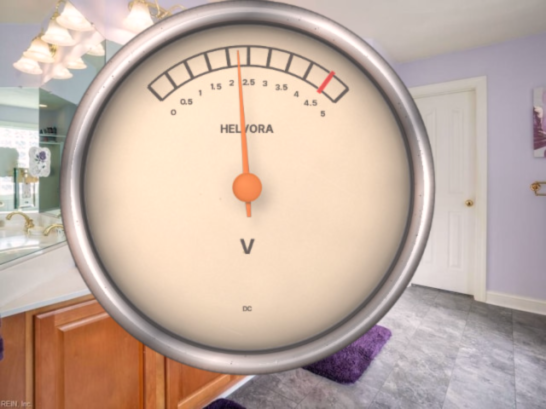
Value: 2.25 V
